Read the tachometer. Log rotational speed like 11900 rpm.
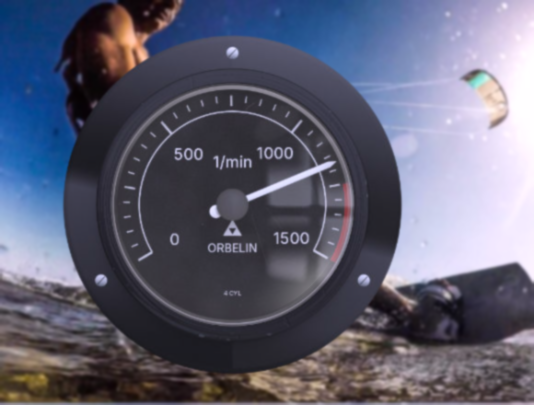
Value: 1175 rpm
